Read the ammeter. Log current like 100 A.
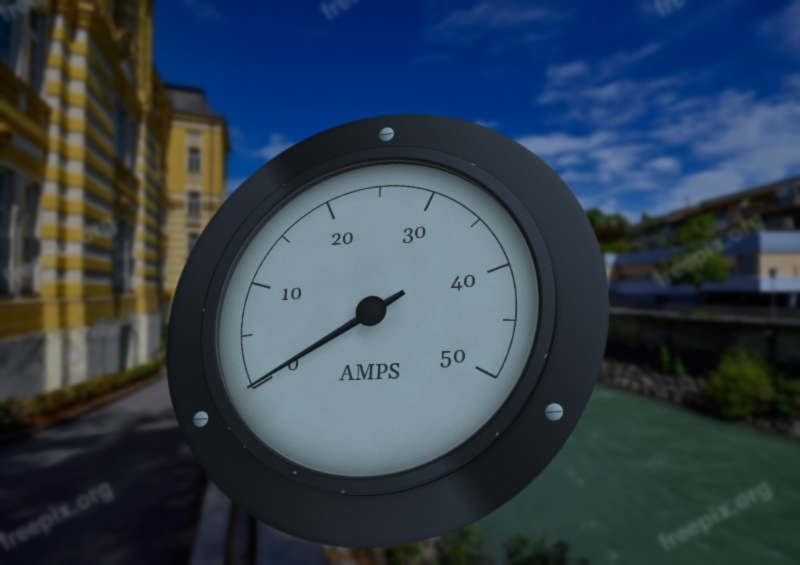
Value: 0 A
